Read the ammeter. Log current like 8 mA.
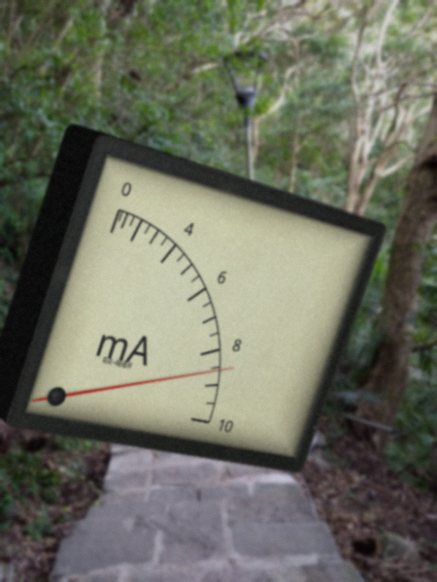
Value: 8.5 mA
